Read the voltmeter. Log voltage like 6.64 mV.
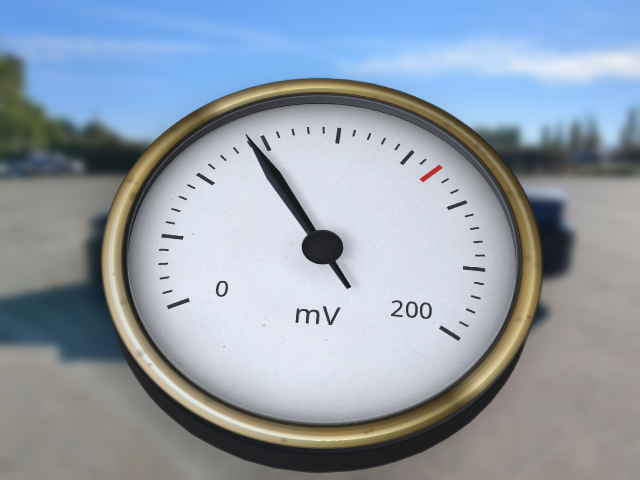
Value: 70 mV
